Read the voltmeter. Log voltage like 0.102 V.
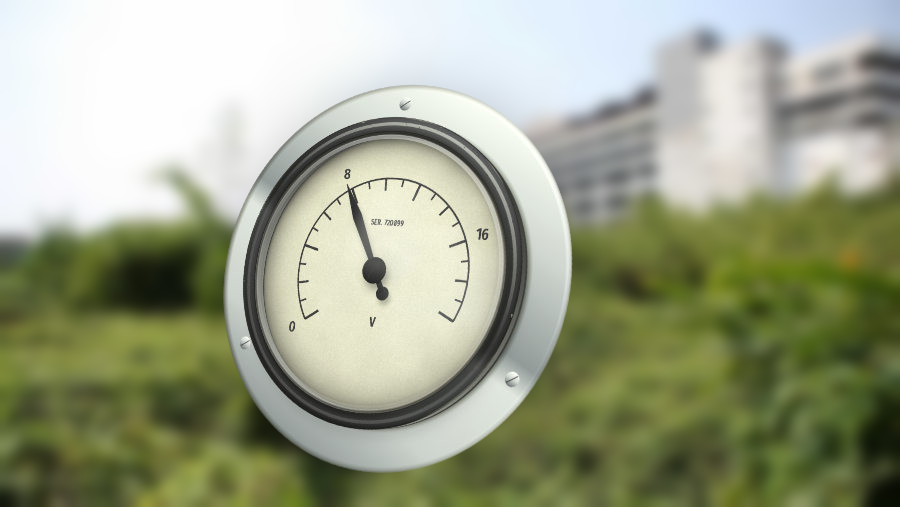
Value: 8 V
